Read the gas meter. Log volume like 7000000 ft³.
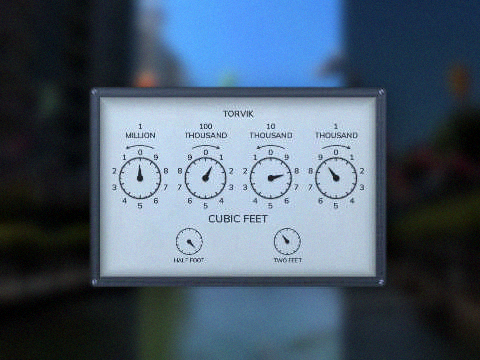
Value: 7900 ft³
